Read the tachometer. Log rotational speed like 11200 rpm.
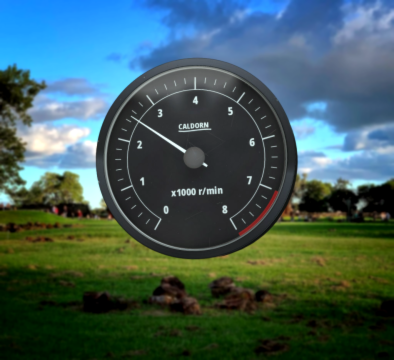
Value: 2500 rpm
